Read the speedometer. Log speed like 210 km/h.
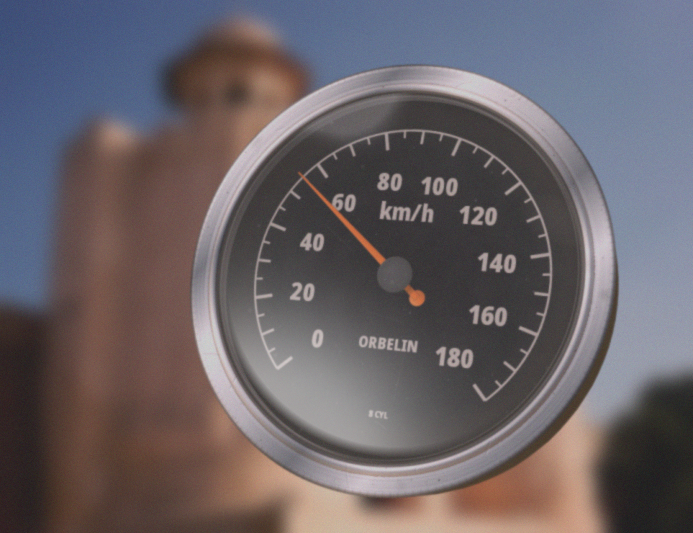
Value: 55 km/h
